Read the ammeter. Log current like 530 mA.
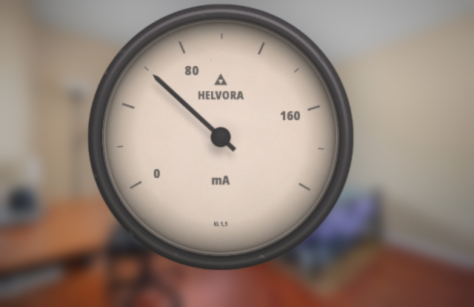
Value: 60 mA
